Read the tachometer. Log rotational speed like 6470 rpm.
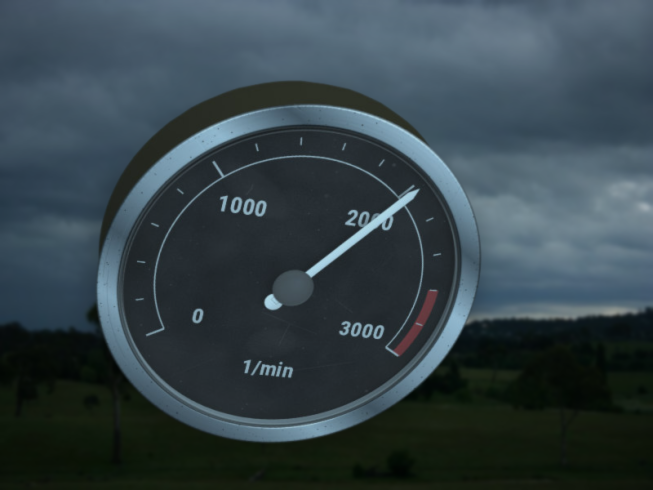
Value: 2000 rpm
